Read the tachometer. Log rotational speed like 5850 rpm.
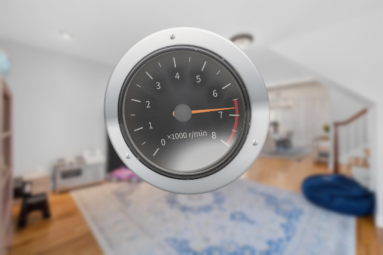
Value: 6750 rpm
